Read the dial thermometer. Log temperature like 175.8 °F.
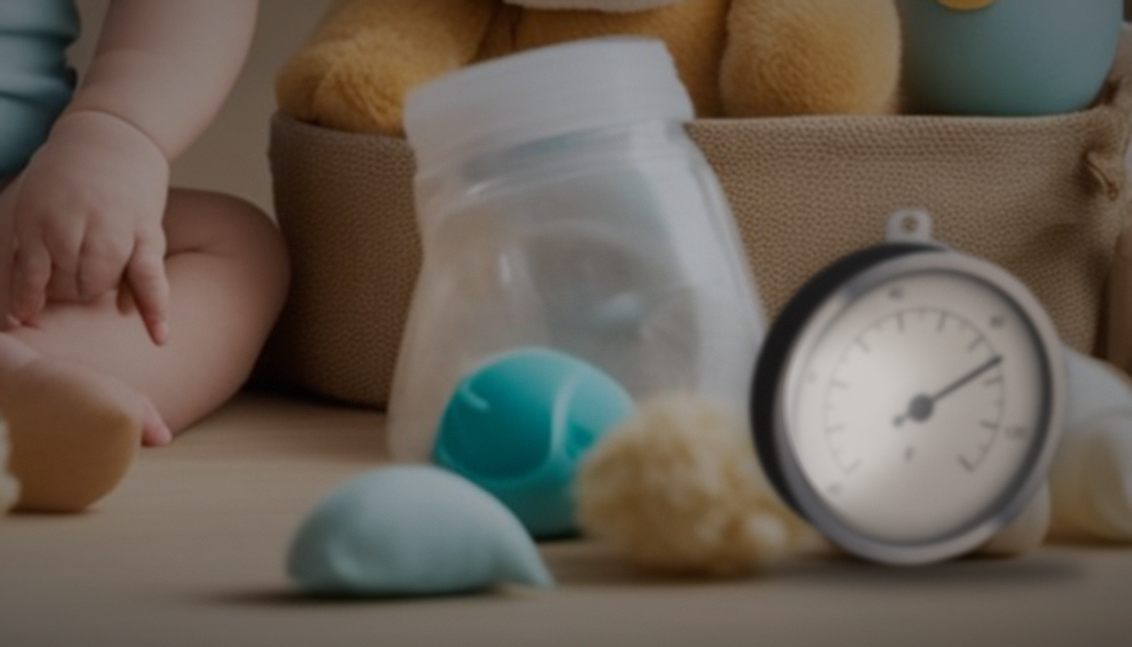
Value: 90 °F
